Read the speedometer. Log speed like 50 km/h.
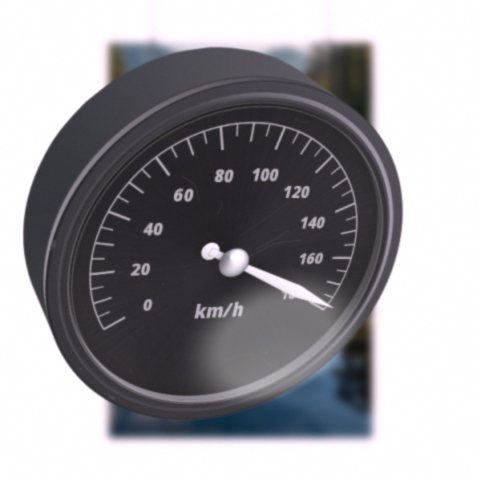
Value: 177.5 km/h
